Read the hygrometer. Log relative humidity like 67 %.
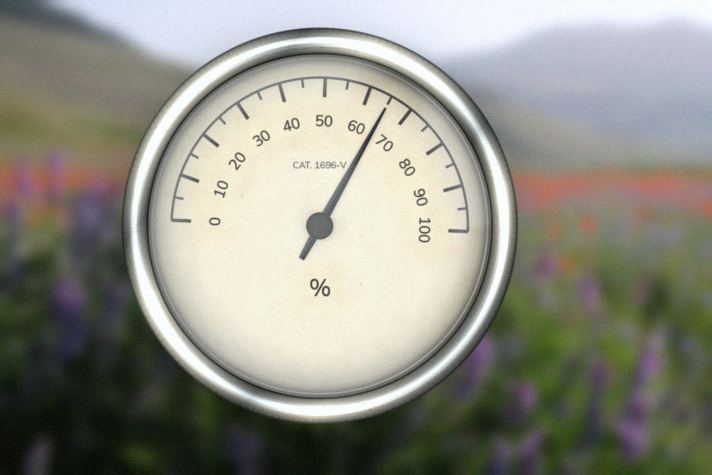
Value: 65 %
